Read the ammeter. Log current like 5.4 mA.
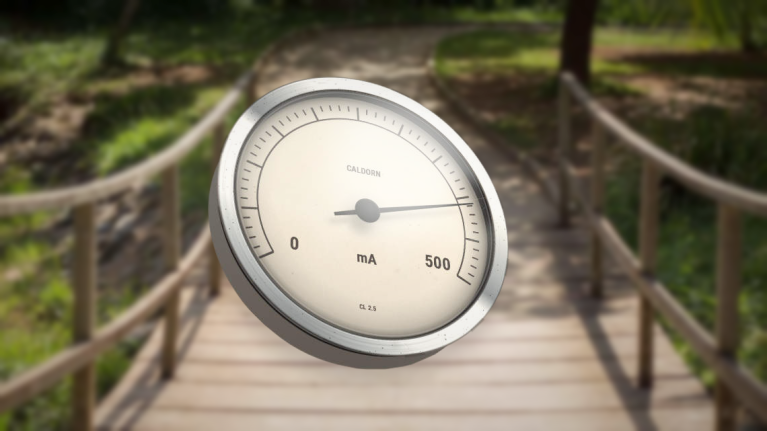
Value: 410 mA
